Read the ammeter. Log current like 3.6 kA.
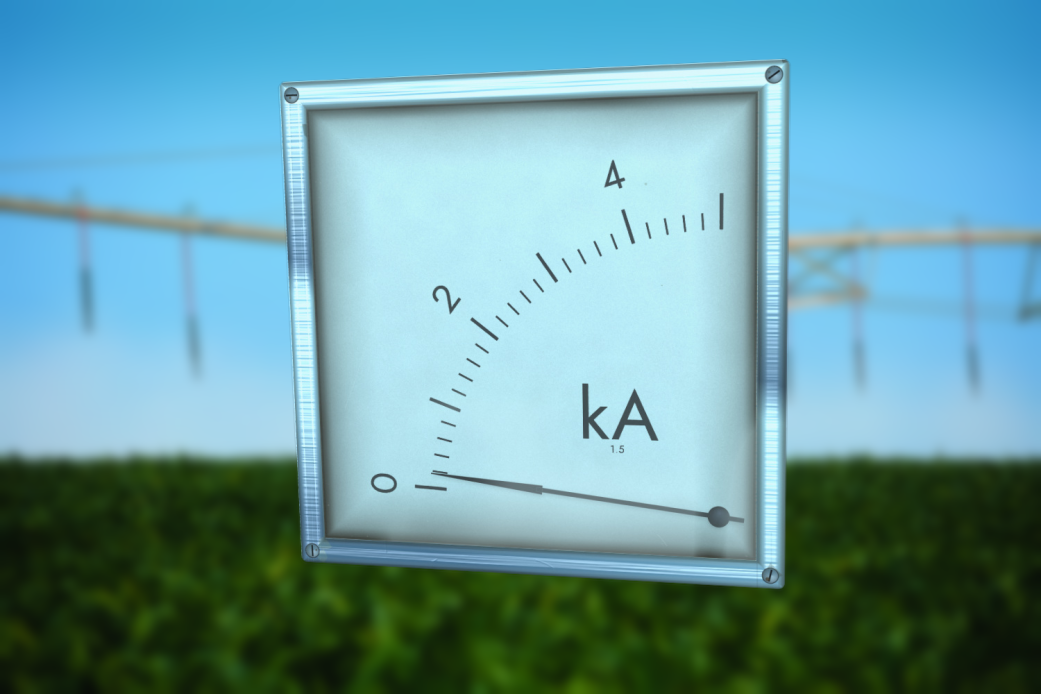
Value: 0.2 kA
